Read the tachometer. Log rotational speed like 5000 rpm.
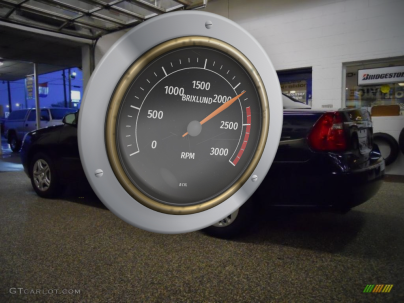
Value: 2100 rpm
